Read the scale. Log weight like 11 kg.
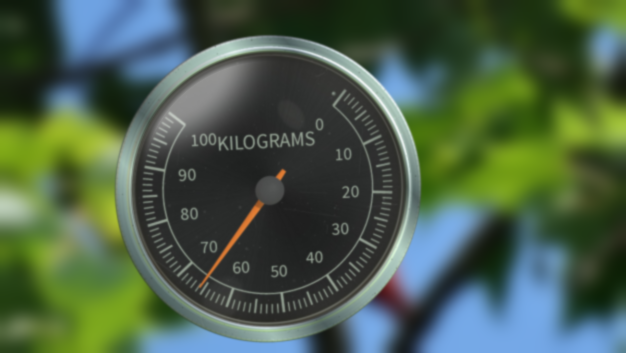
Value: 66 kg
